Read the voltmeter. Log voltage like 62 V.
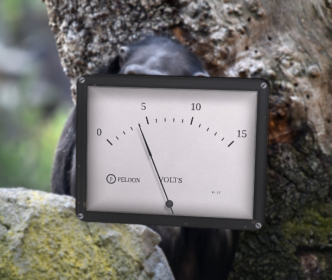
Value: 4 V
